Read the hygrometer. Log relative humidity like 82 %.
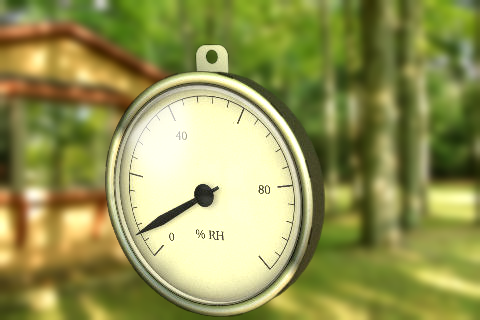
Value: 6 %
